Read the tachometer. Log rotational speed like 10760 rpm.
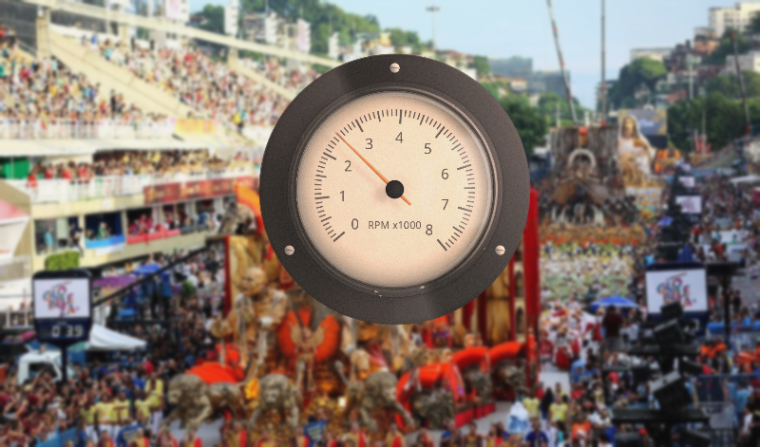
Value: 2500 rpm
